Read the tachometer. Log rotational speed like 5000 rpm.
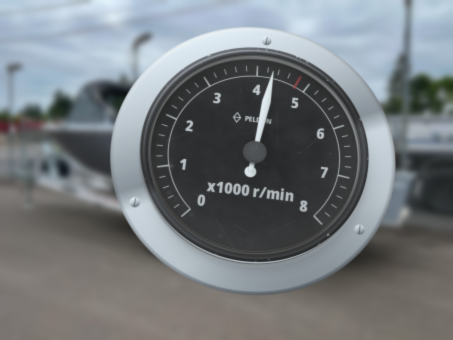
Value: 4300 rpm
